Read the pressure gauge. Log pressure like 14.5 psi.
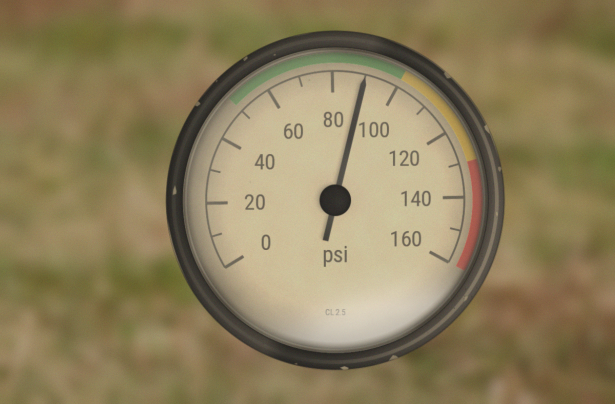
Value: 90 psi
